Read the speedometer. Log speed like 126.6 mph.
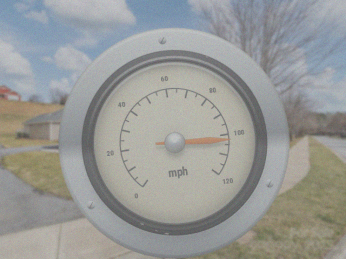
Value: 102.5 mph
